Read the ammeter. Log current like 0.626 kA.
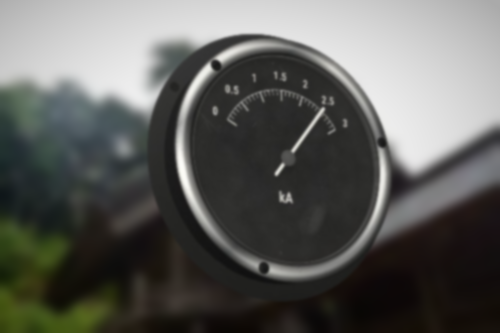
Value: 2.5 kA
